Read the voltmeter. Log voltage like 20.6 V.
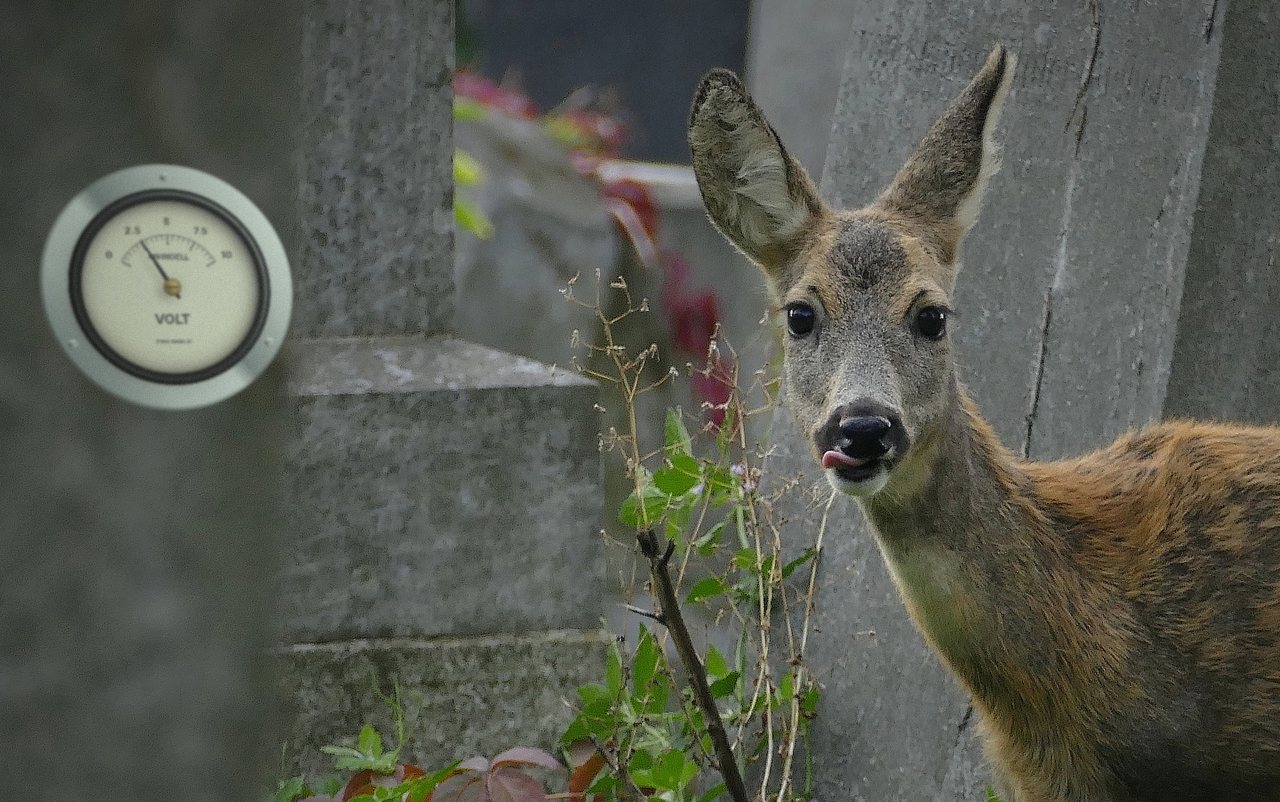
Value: 2.5 V
